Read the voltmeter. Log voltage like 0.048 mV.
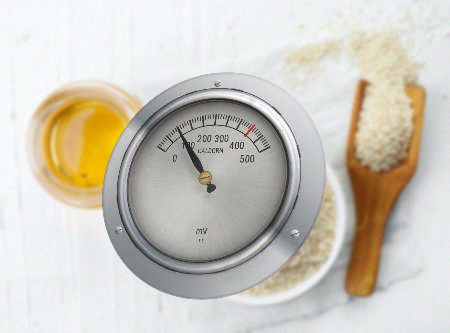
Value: 100 mV
